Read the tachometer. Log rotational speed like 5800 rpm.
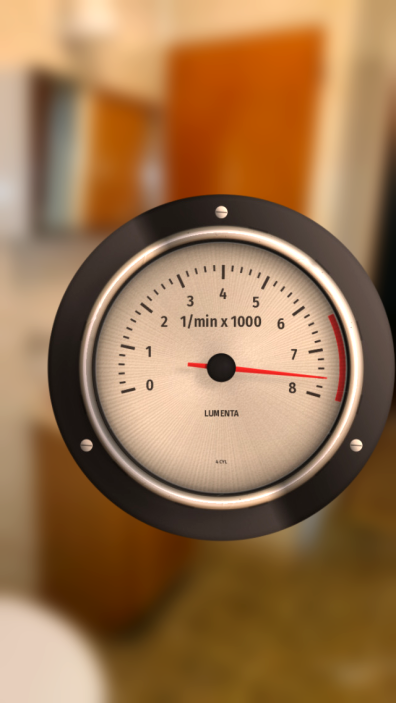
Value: 7600 rpm
